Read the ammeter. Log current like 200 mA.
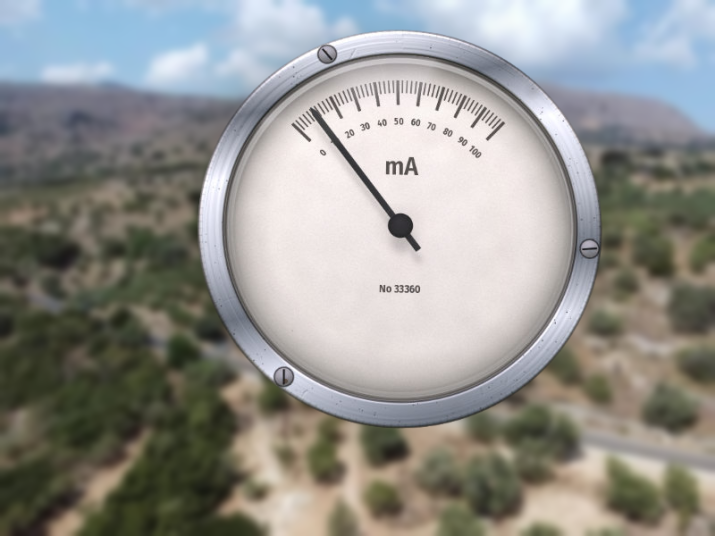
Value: 10 mA
